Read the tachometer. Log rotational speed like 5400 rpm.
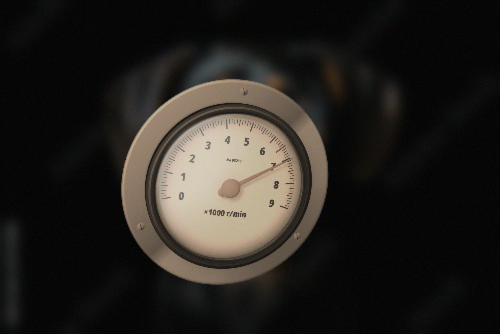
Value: 7000 rpm
